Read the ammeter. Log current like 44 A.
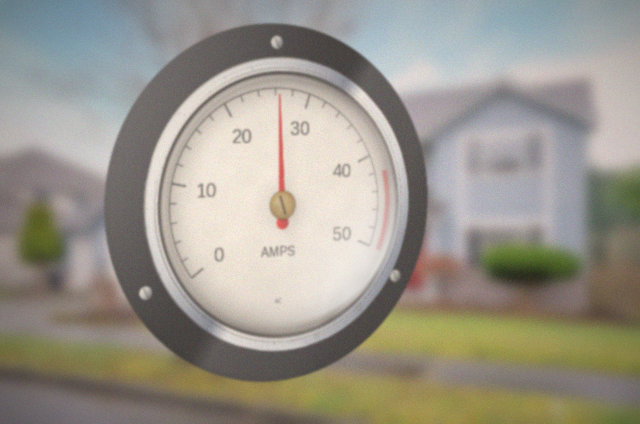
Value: 26 A
